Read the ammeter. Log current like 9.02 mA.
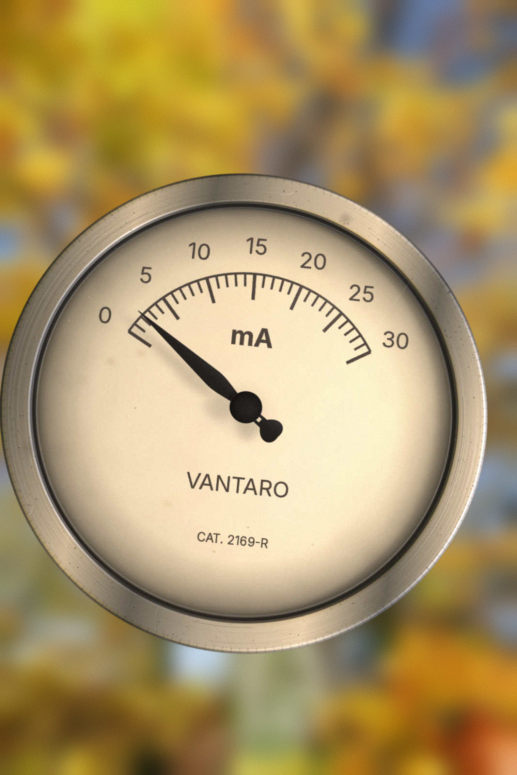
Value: 2 mA
